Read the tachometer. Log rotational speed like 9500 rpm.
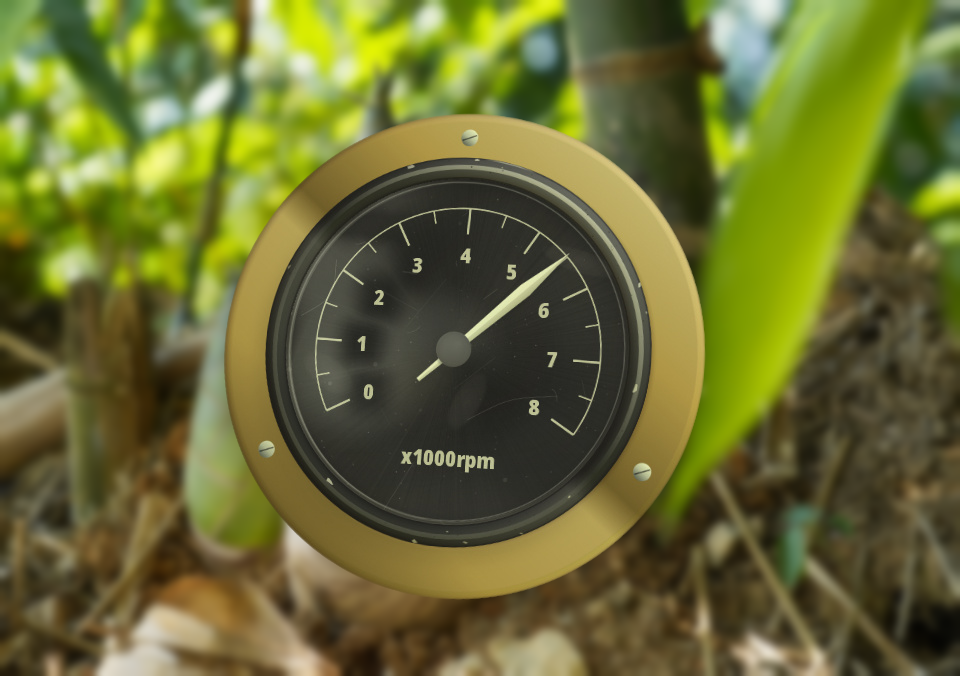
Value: 5500 rpm
